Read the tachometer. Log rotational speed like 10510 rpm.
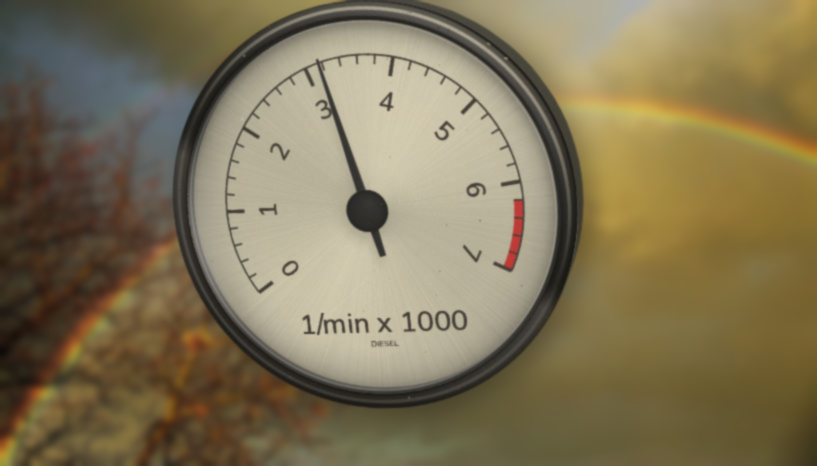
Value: 3200 rpm
